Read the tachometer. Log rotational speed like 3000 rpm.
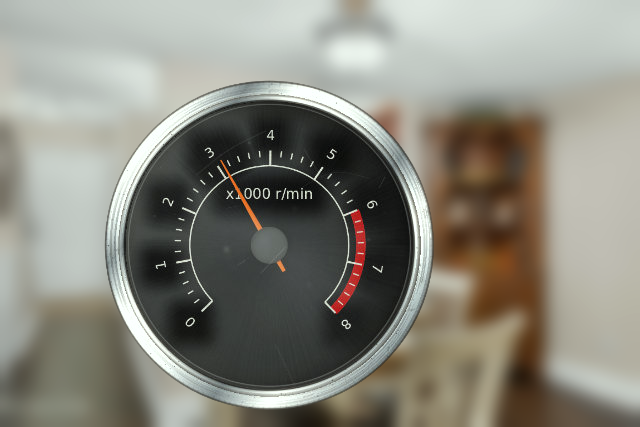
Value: 3100 rpm
